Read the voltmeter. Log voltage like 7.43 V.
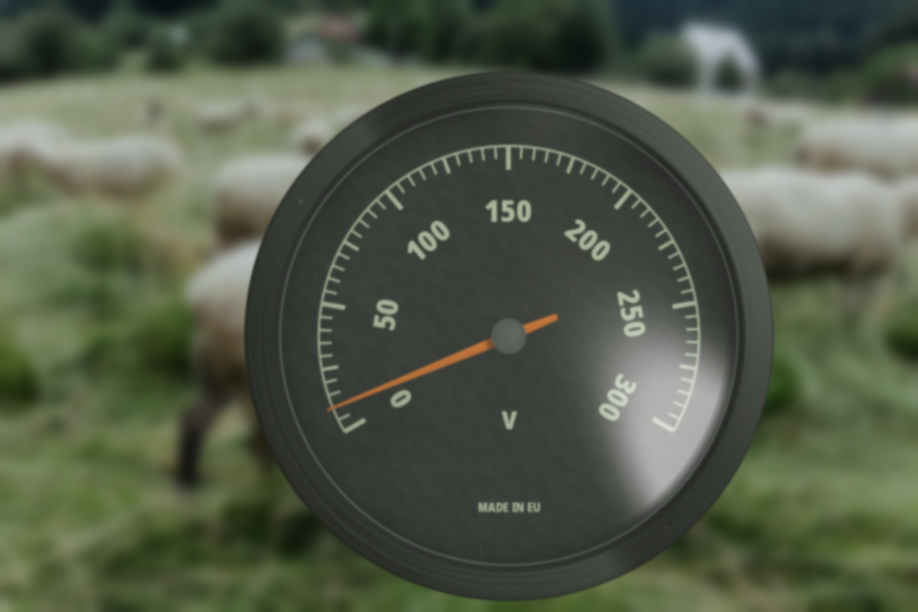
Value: 10 V
